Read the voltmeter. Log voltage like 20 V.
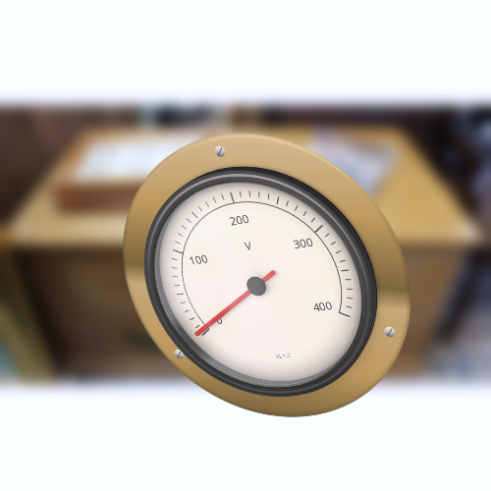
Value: 5 V
